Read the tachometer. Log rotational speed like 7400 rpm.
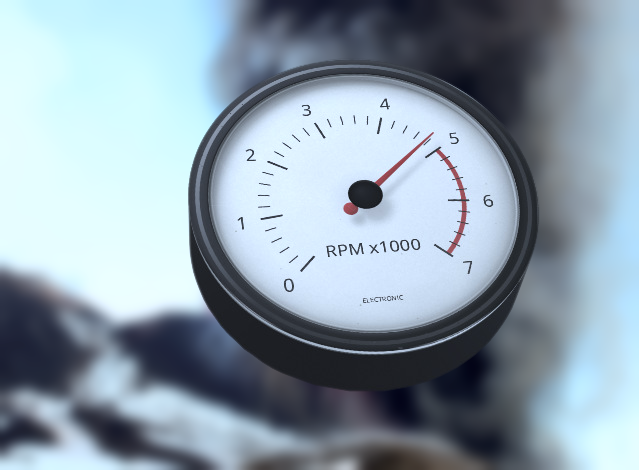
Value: 4800 rpm
